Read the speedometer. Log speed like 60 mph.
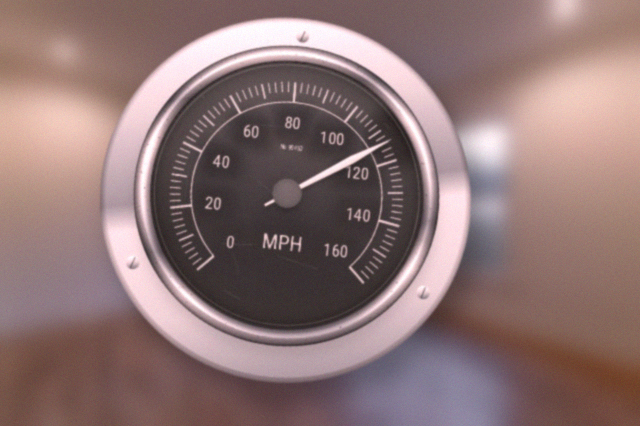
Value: 114 mph
